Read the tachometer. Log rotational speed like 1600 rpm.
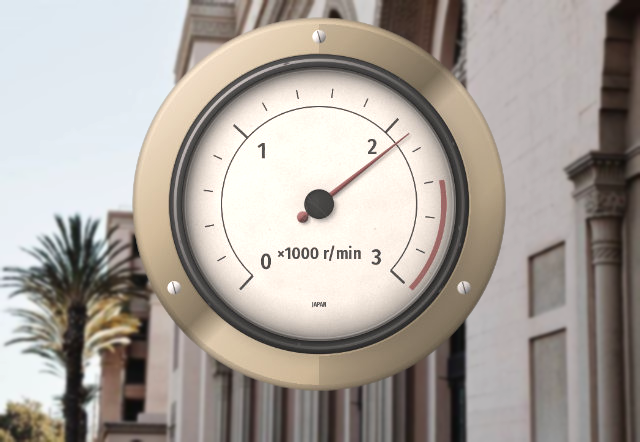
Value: 2100 rpm
